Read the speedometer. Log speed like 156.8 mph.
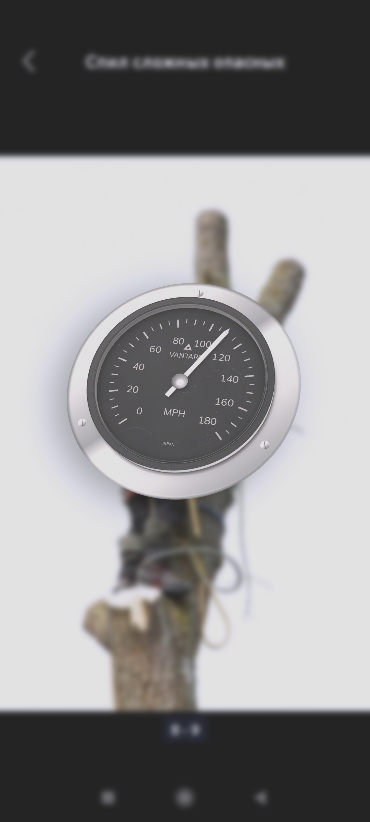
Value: 110 mph
